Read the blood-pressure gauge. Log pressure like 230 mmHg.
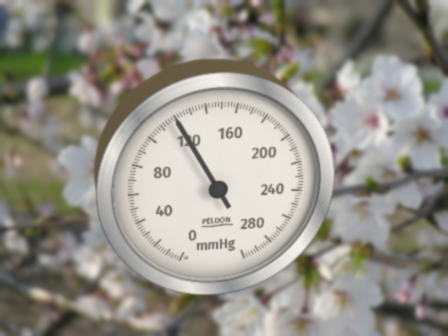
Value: 120 mmHg
